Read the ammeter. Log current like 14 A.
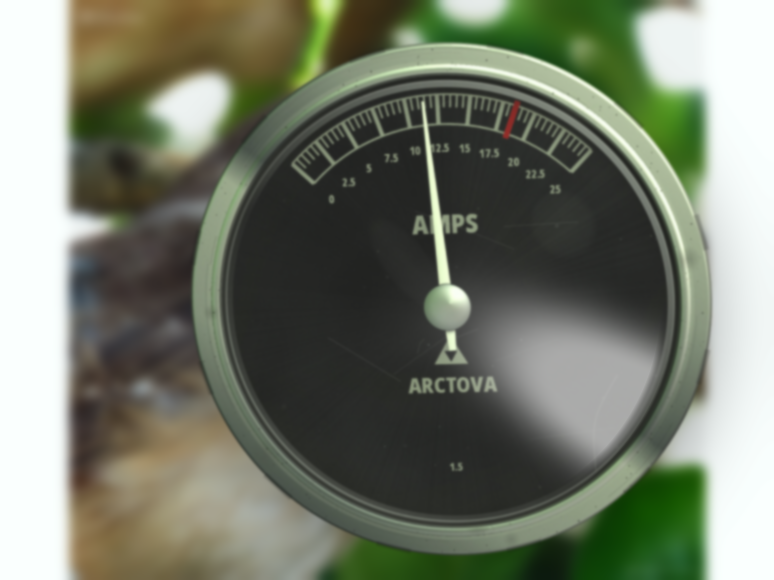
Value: 11.5 A
